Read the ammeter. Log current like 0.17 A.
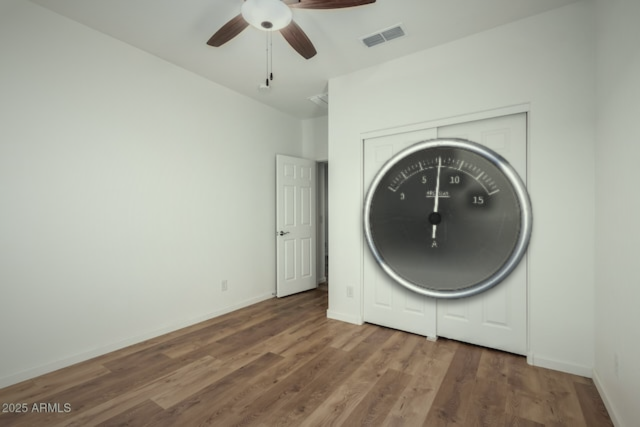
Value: 7.5 A
